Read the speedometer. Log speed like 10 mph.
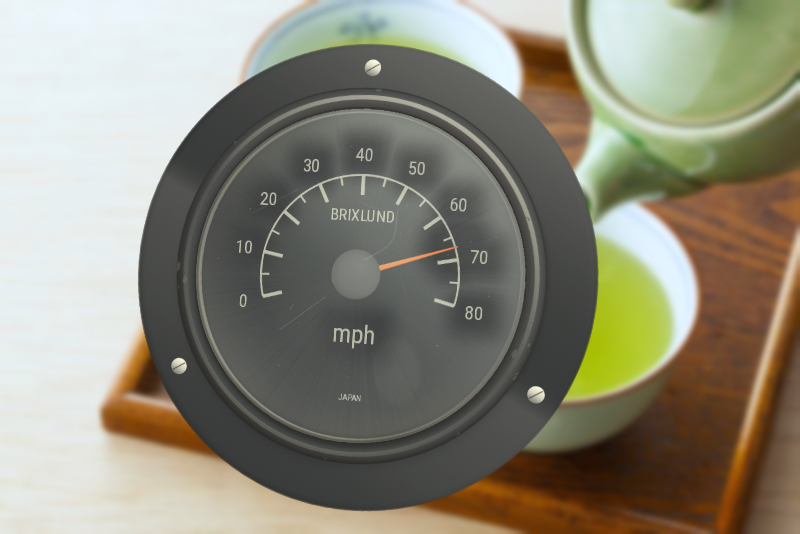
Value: 67.5 mph
